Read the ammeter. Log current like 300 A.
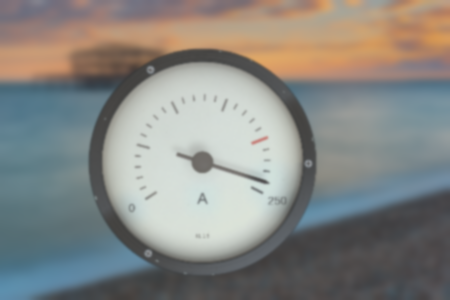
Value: 240 A
